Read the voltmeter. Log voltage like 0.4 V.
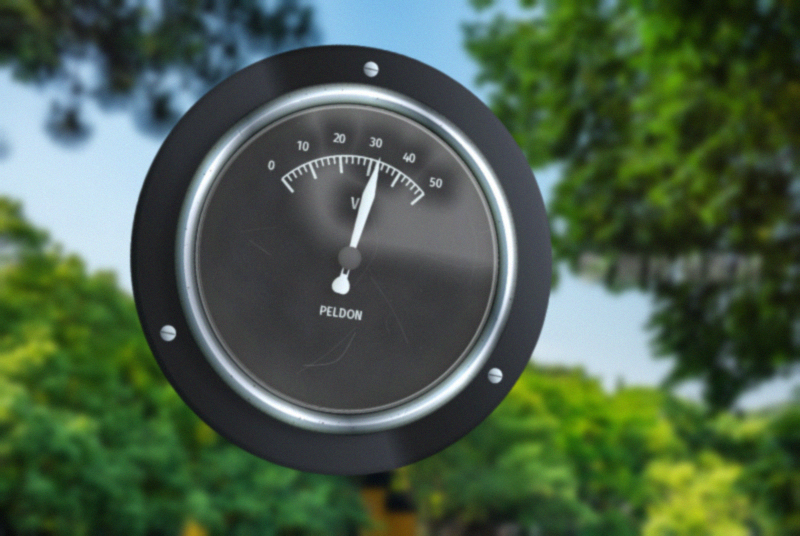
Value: 32 V
